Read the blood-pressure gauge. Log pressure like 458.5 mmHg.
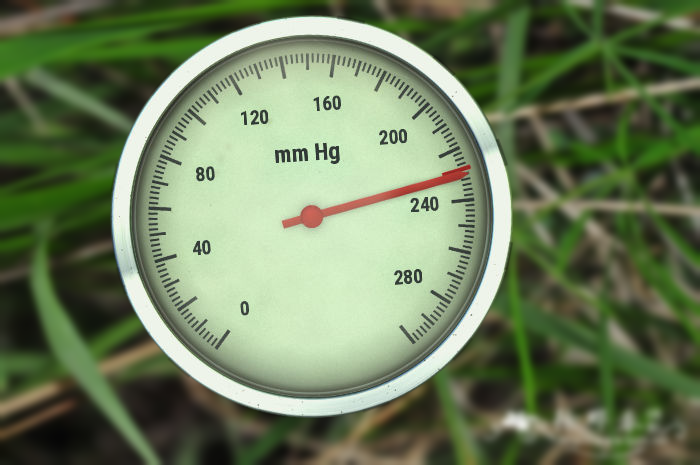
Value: 230 mmHg
